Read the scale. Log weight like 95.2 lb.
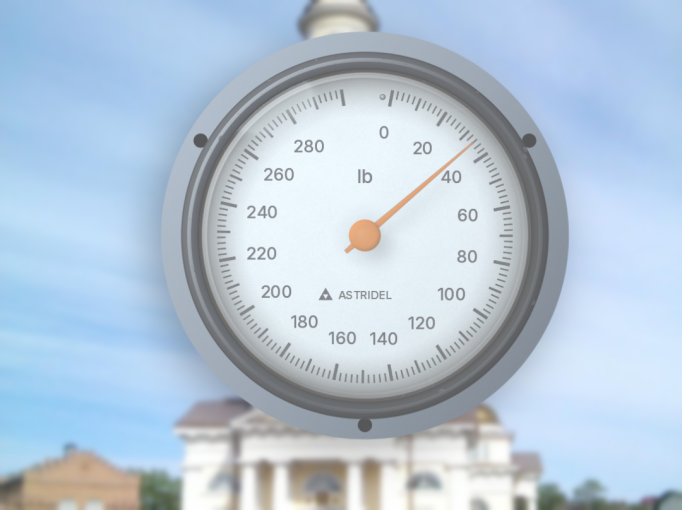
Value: 34 lb
